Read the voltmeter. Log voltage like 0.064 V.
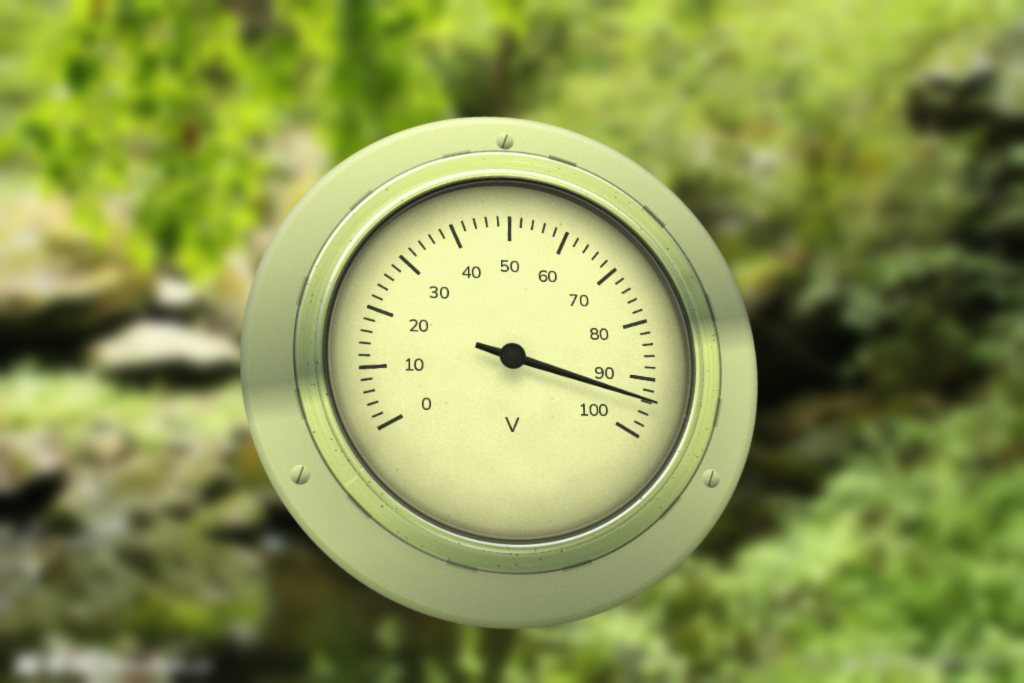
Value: 94 V
